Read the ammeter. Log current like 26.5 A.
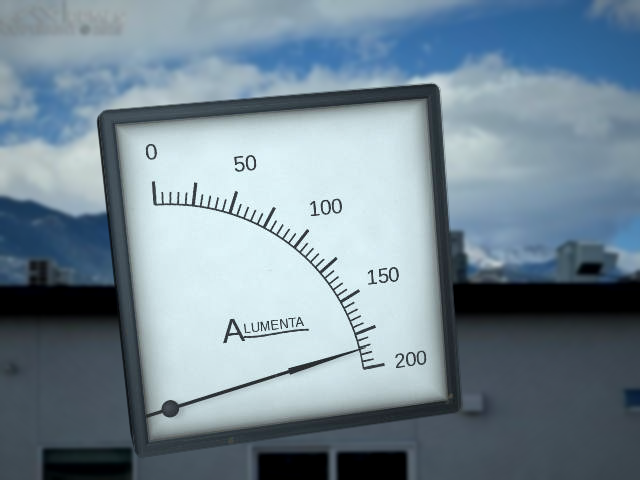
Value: 185 A
